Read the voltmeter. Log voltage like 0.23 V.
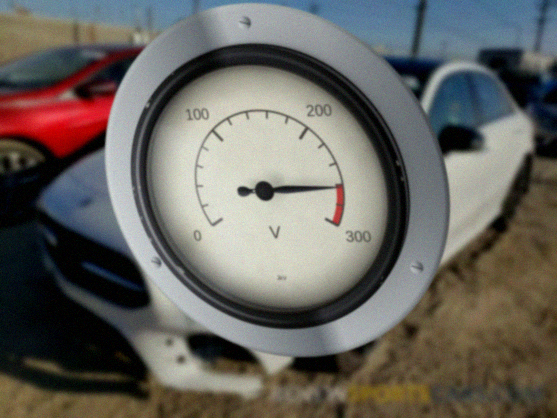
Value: 260 V
